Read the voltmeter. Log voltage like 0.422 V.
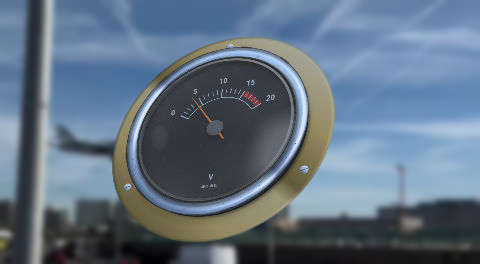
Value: 4 V
